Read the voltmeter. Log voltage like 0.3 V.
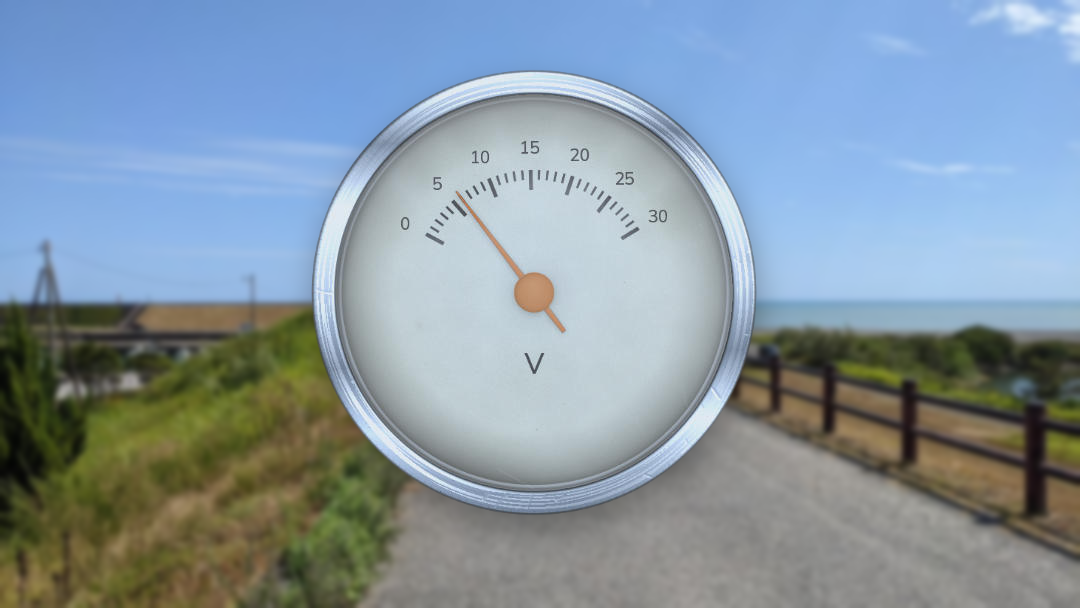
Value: 6 V
